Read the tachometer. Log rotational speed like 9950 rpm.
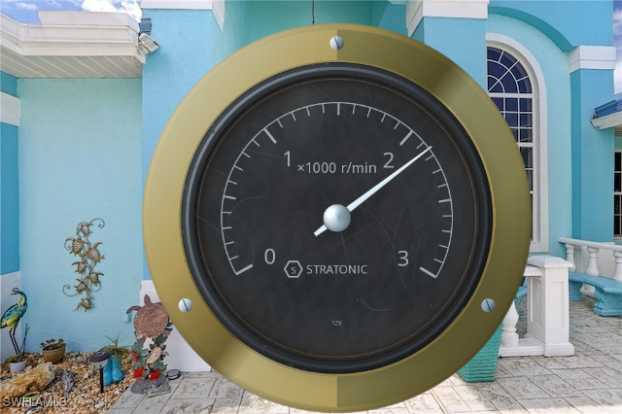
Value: 2150 rpm
